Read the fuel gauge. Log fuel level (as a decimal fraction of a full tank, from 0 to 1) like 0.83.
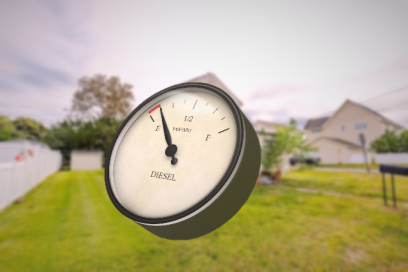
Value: 0.125
